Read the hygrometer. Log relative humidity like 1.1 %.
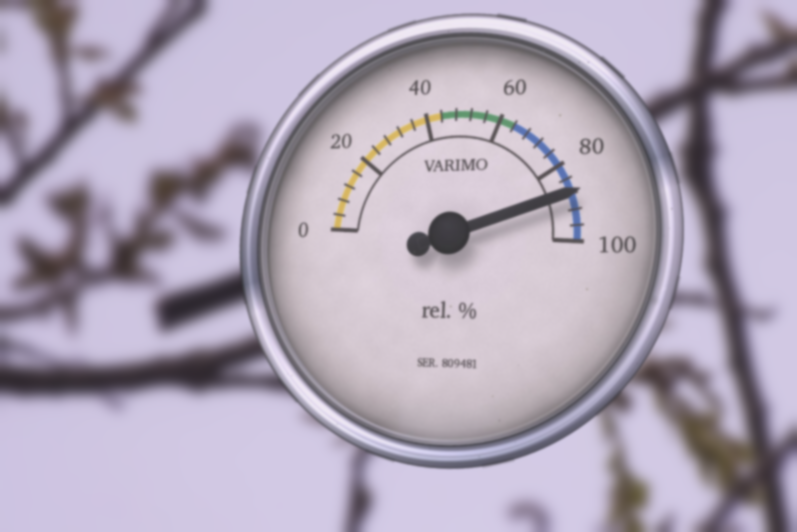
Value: 88 %
